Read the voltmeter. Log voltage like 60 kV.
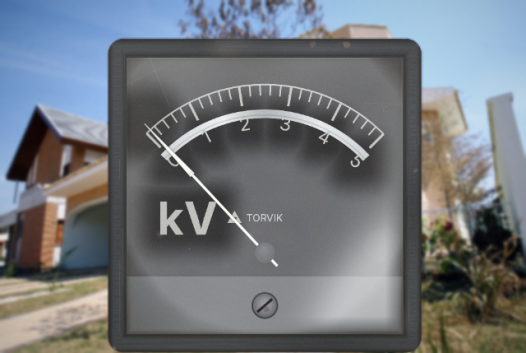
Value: 0.1 kV
